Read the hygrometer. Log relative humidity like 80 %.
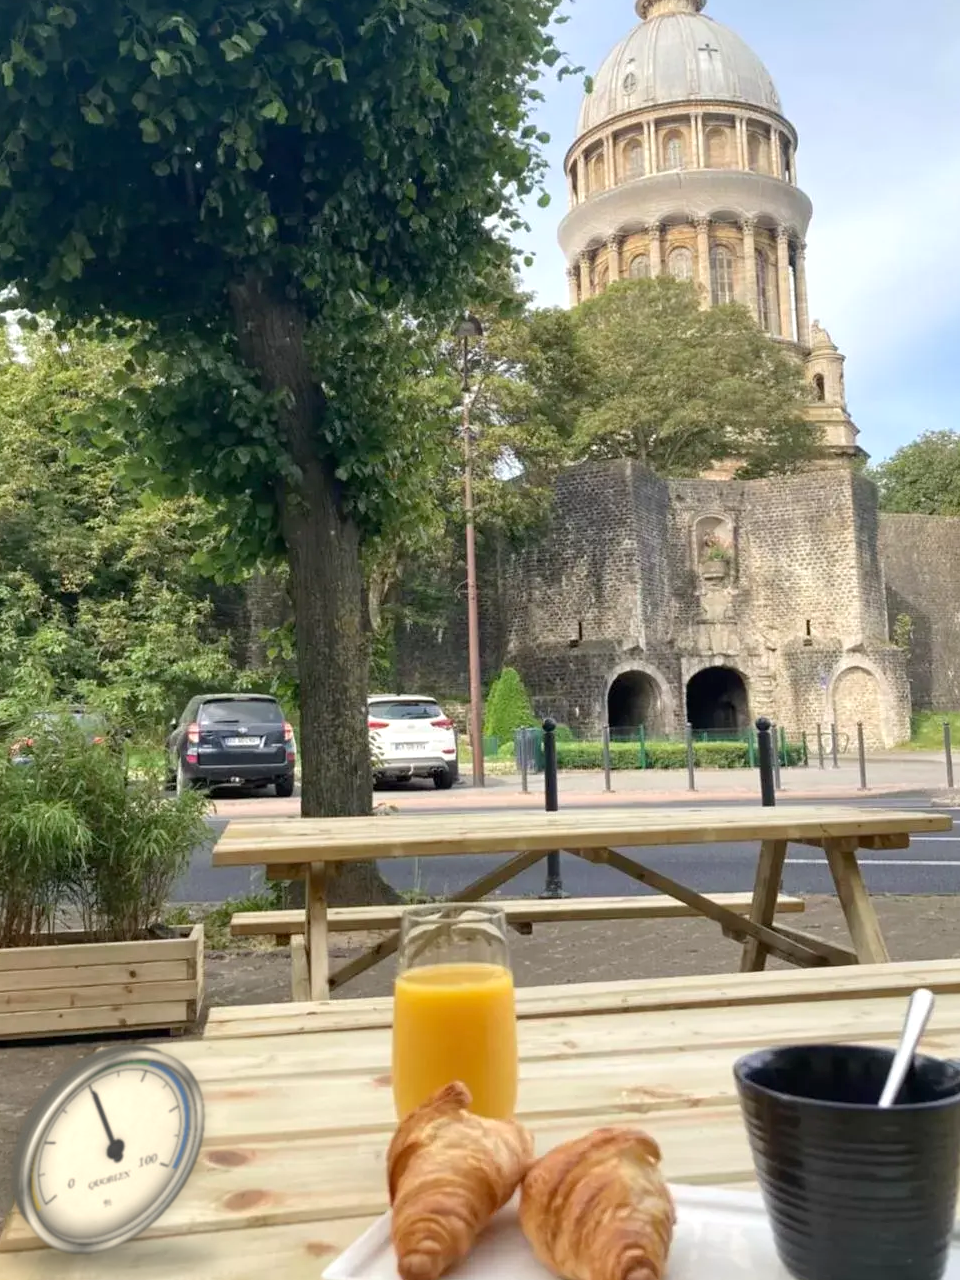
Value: 40 %
